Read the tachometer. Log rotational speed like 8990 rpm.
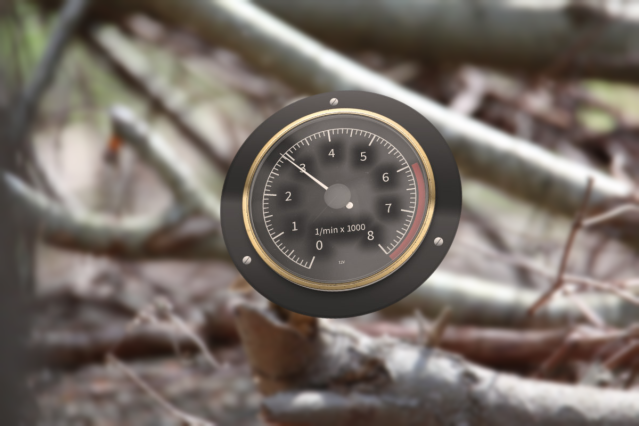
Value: 2900 rpm
